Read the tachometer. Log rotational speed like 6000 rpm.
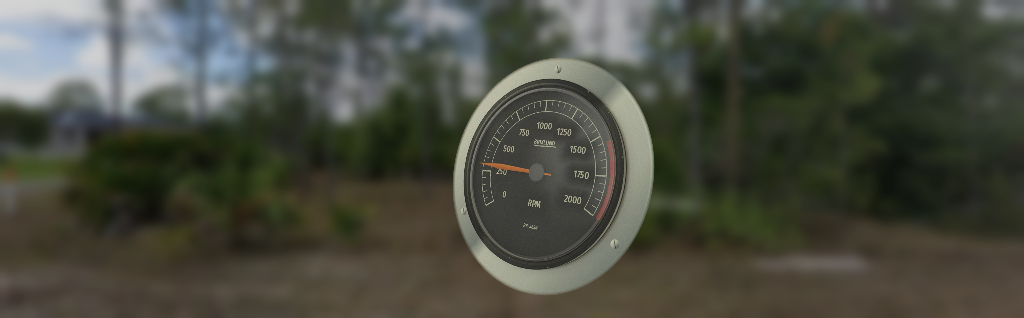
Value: 300 rpm
